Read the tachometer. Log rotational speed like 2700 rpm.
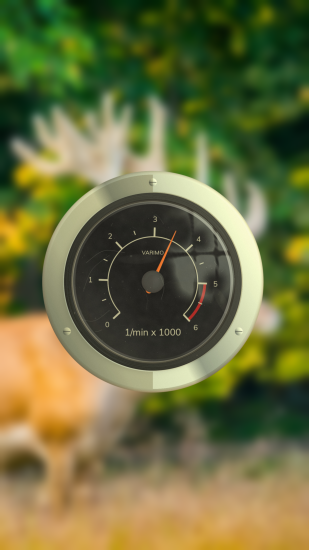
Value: 3500 rpm
